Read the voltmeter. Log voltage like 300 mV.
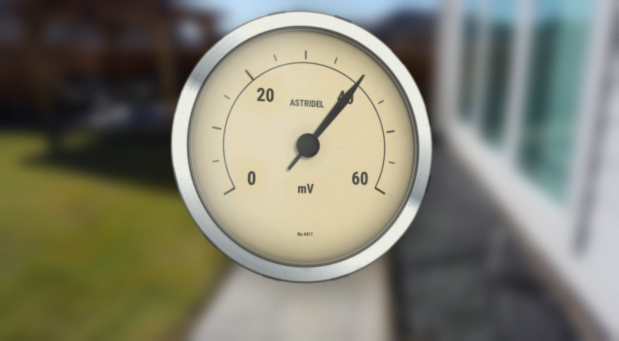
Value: 40 mV
